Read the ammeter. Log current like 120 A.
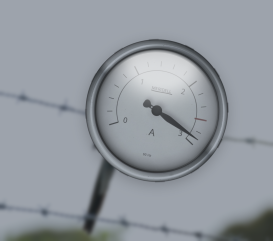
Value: 2.9 A
